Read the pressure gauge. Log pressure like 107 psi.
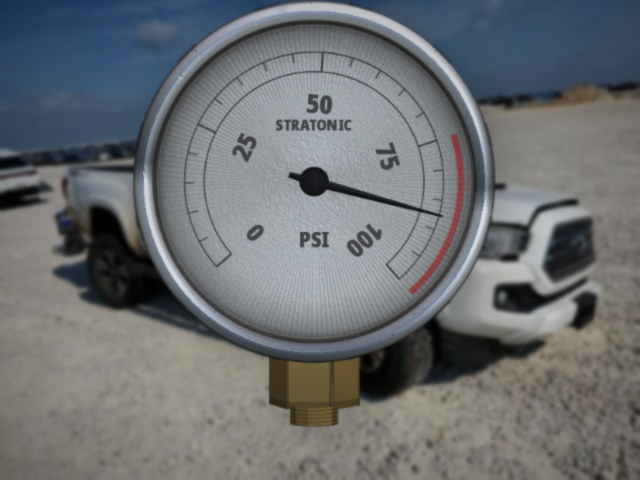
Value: 87.5 psi
